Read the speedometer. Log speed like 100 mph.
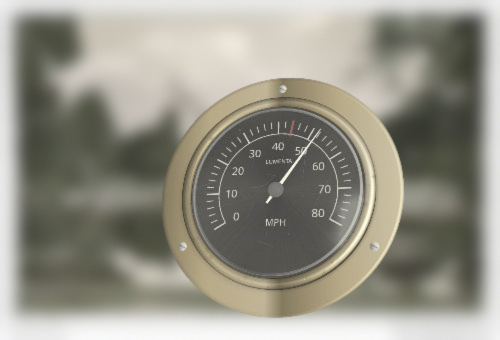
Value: 52 mph
